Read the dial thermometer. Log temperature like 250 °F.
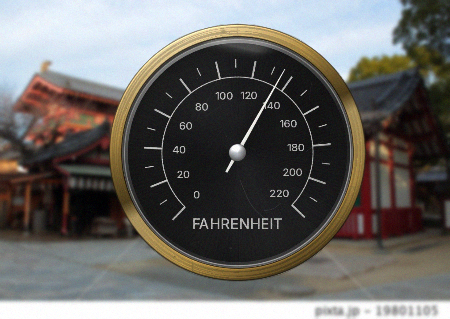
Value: 135 °F
